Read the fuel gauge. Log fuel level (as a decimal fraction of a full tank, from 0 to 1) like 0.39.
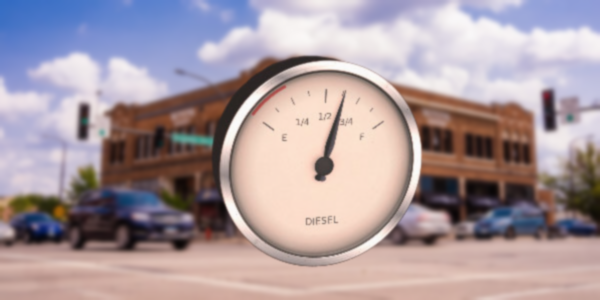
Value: 0.625
